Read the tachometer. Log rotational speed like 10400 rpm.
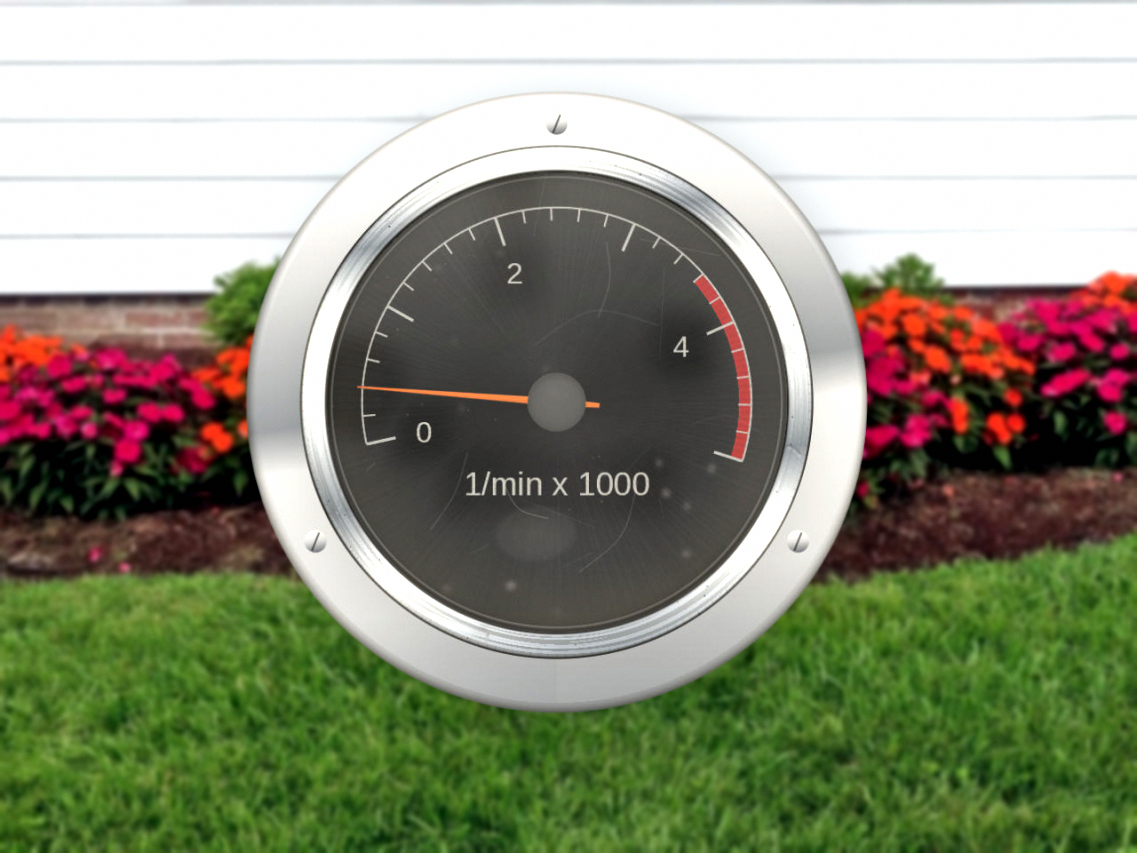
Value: 400 rpm
